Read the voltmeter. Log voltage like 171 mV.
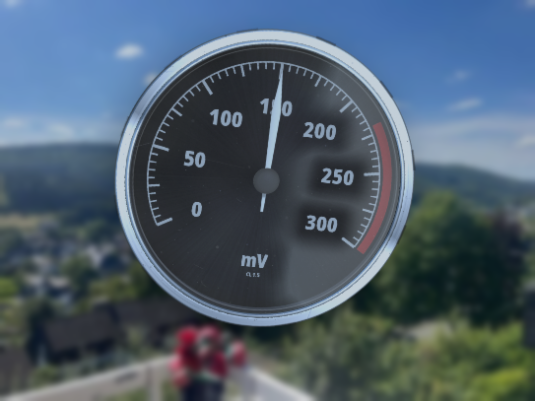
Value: 150 mV
